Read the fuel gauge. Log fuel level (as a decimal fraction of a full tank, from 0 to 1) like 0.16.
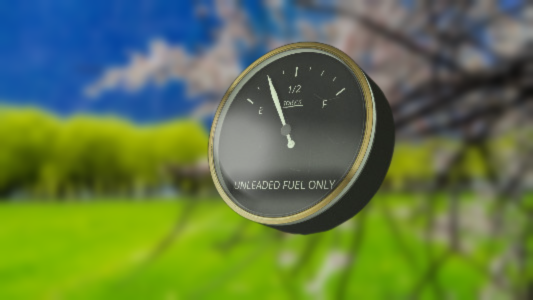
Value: 0.25
